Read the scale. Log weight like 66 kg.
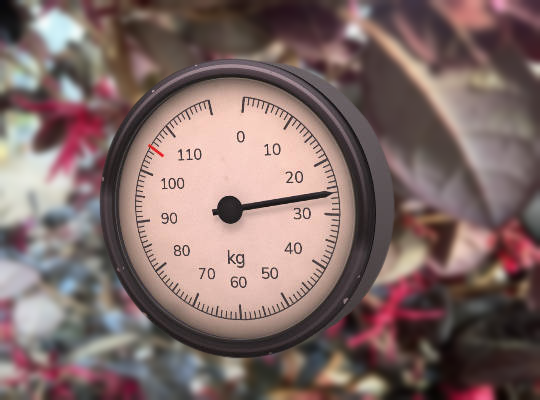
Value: 26 kg
